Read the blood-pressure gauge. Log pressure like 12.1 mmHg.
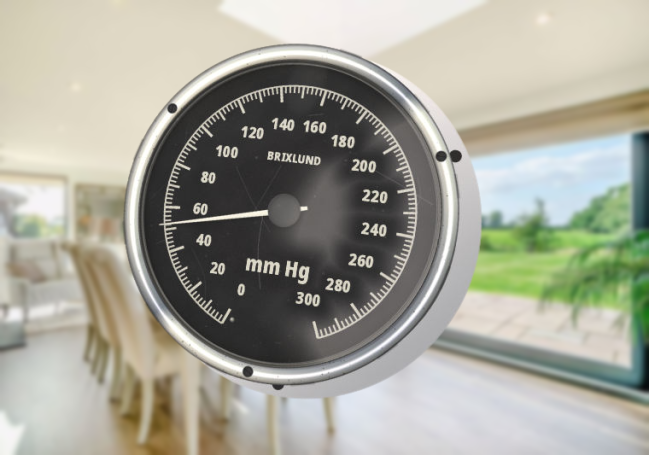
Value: 52 mmHg
